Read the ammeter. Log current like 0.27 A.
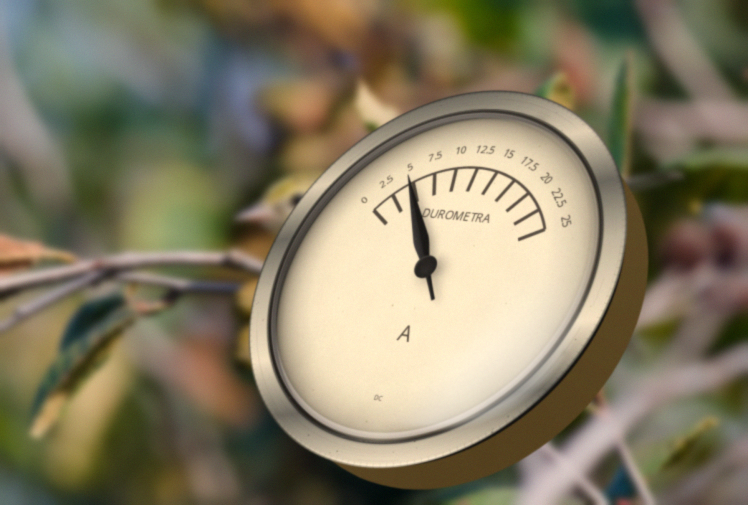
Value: 5 A
